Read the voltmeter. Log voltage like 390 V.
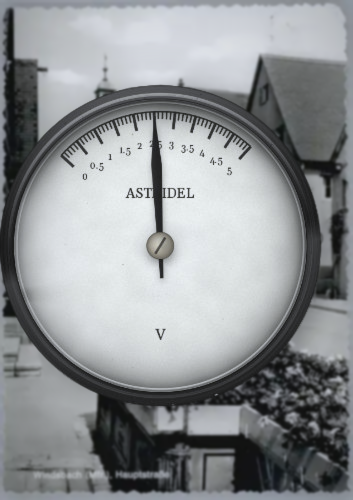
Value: 2.5 V
